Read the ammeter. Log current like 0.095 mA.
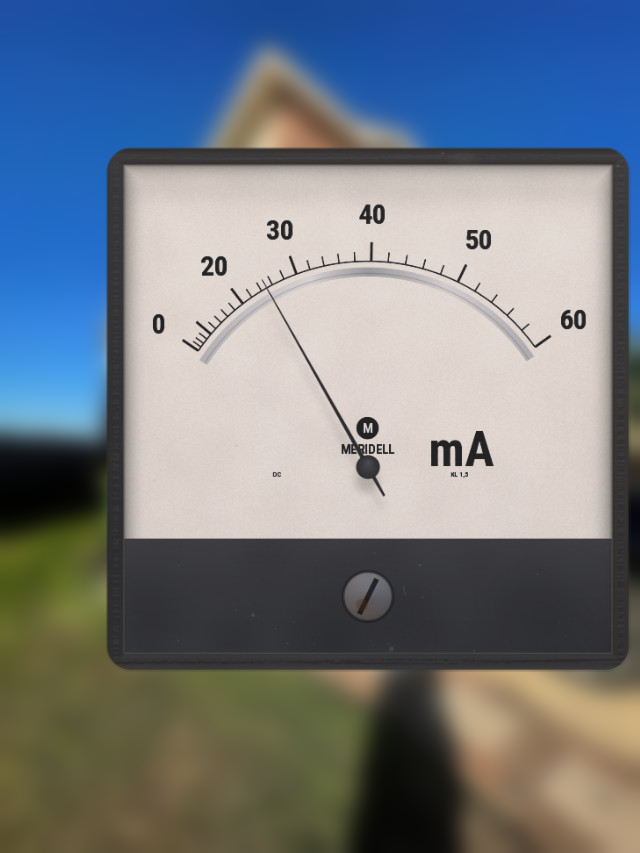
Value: 25 mA
